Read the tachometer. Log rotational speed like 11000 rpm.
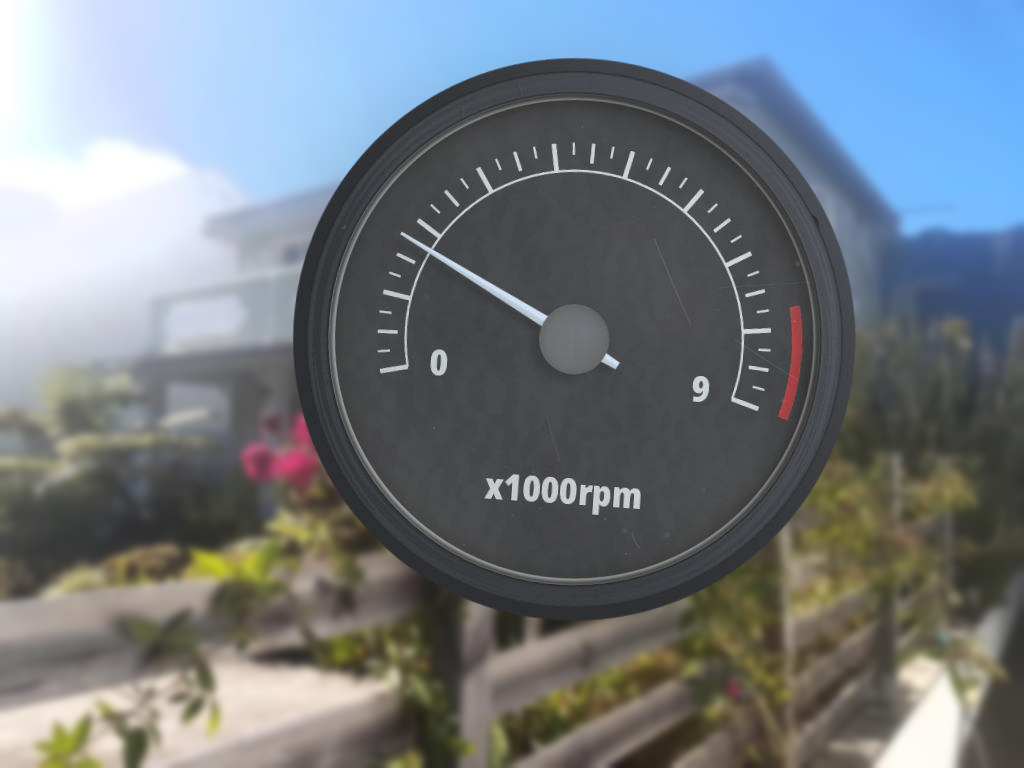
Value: 1750 rpm
